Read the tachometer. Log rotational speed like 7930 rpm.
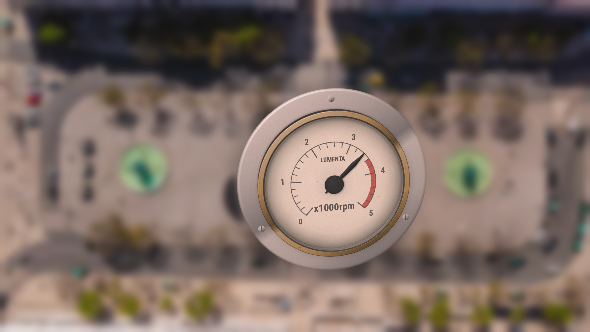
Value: 3400 rpm
